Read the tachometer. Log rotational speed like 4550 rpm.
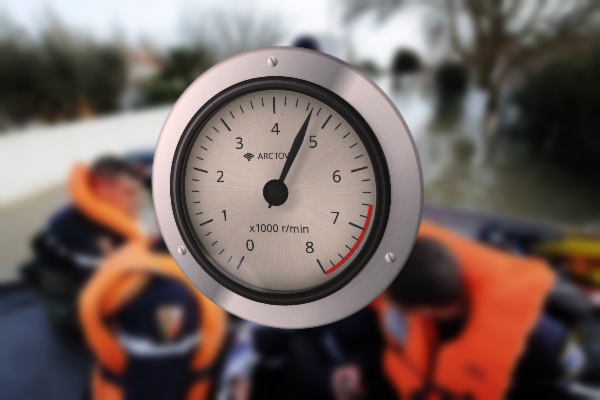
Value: 4700 rpm
